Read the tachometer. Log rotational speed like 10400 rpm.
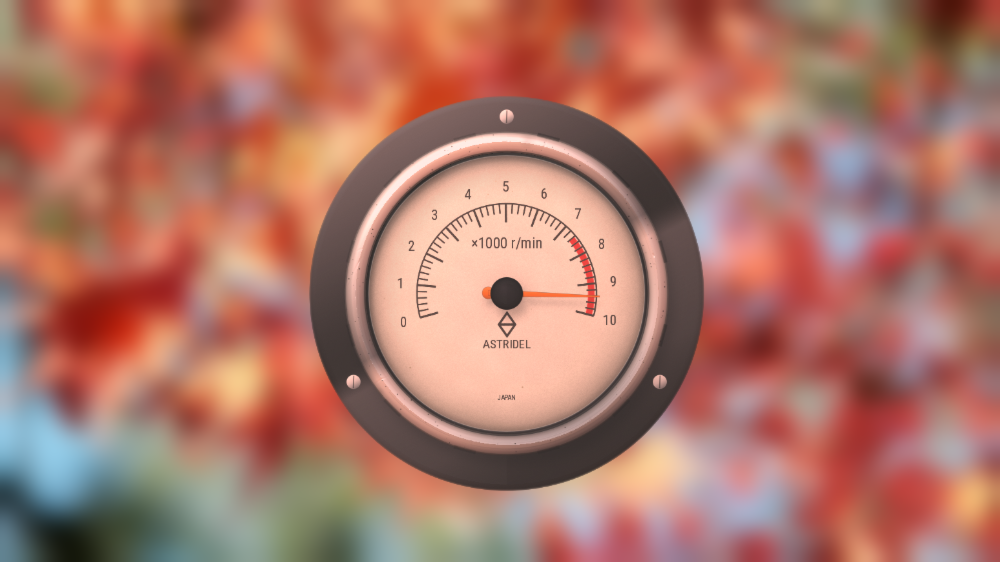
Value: 9400 rpm
